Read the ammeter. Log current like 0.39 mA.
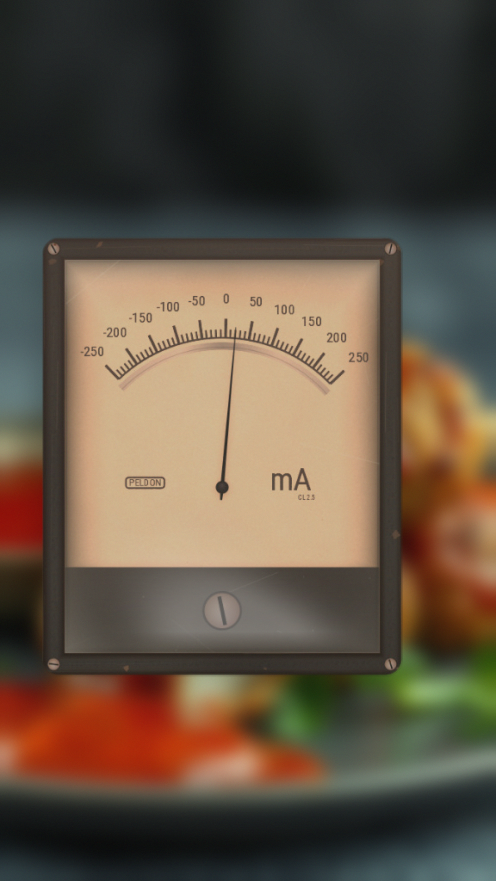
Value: 20 mA
